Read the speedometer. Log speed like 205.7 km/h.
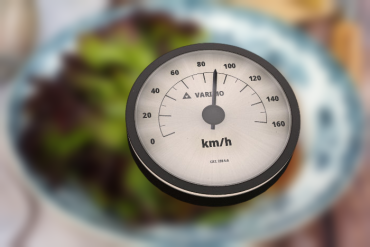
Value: 90 km/h
